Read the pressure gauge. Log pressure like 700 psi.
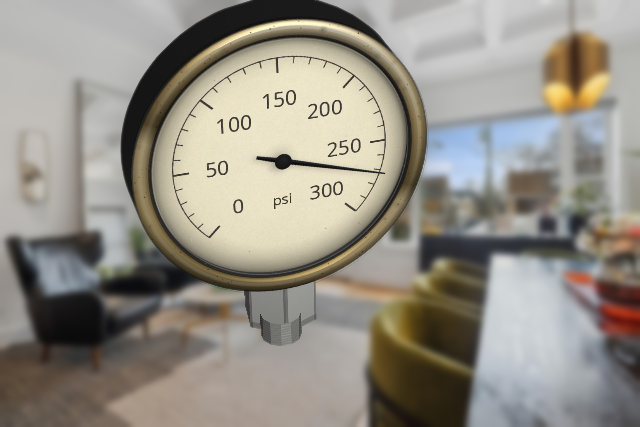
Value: 270 psi
